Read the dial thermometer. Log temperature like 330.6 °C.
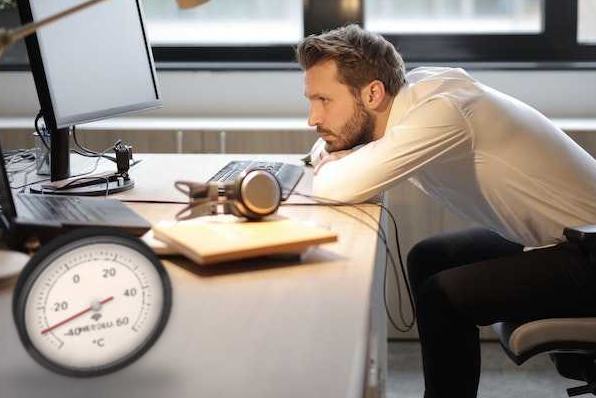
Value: -30 °C
